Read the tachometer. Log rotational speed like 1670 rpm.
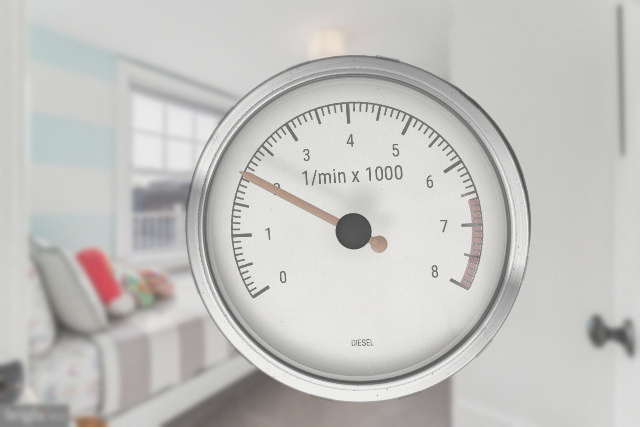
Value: 2000 rpm
